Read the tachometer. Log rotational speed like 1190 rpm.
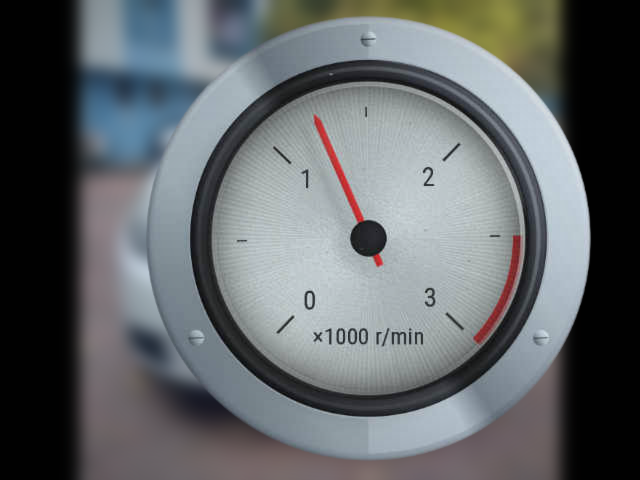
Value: 1250 rpm
